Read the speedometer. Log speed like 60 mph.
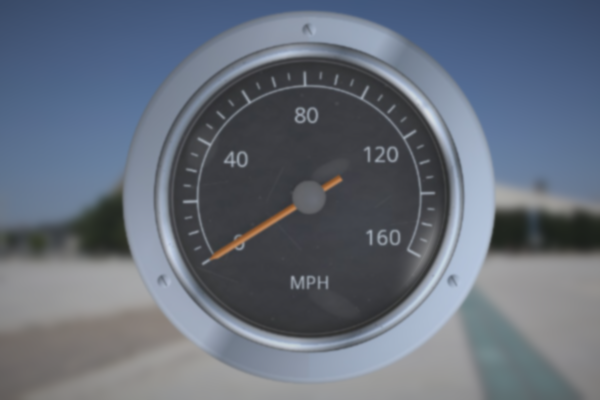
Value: 0 mph
